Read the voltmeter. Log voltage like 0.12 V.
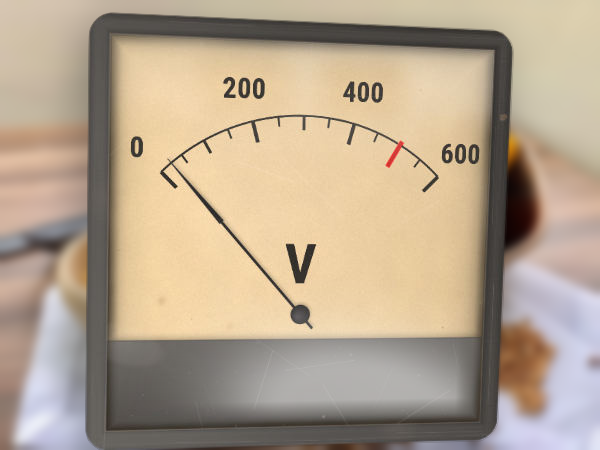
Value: 25 V
